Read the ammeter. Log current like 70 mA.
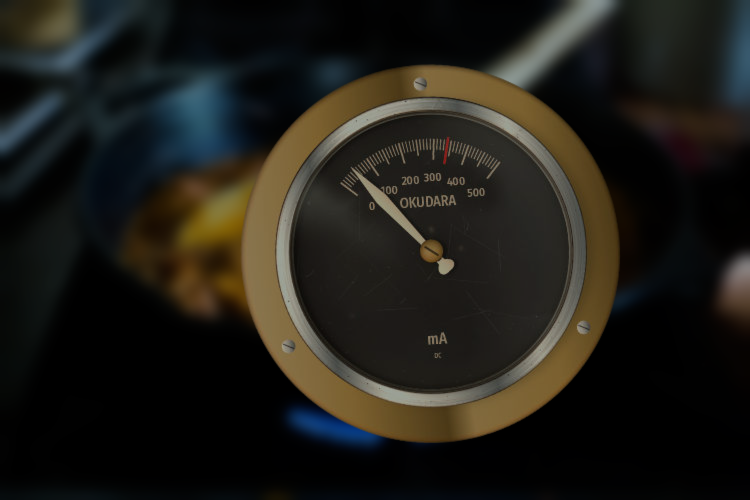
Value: 50 mA
